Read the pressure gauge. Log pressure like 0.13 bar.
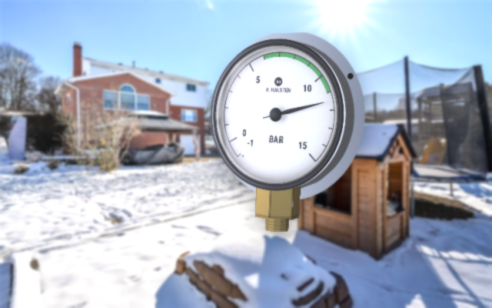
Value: 11.5 bar
